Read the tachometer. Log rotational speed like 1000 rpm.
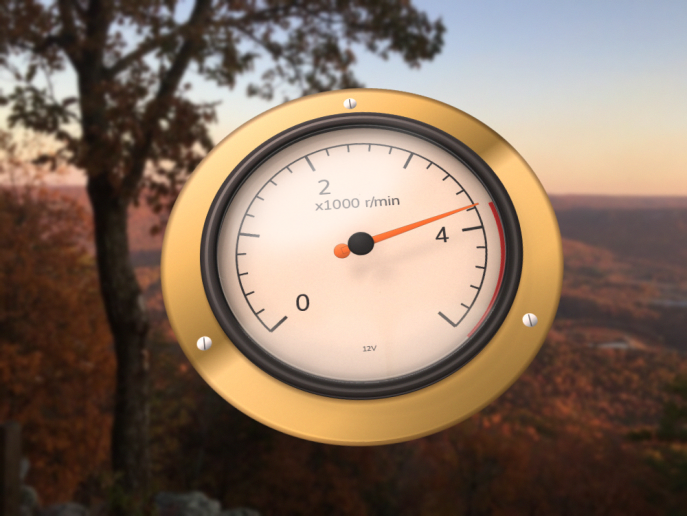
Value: 3800 rpm
